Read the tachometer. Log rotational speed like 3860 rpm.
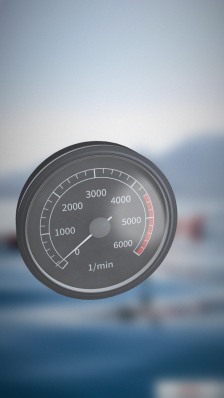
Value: 200 rpm
